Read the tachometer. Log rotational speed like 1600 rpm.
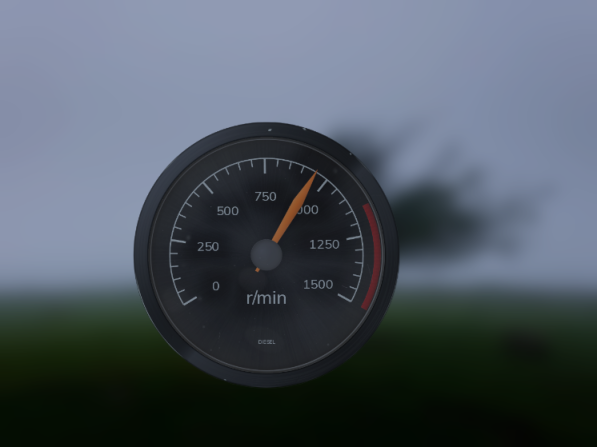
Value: 950 rpm
